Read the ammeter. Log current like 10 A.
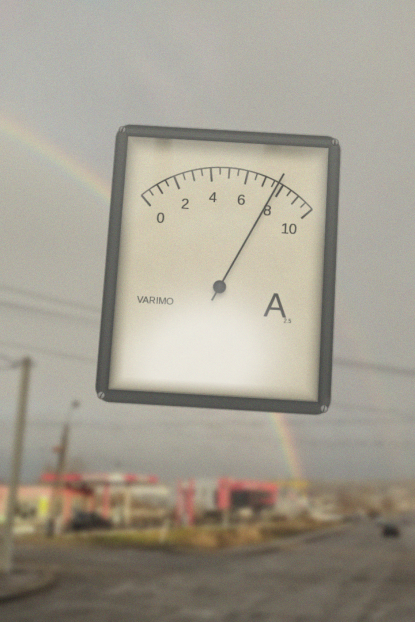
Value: 7.75 A
